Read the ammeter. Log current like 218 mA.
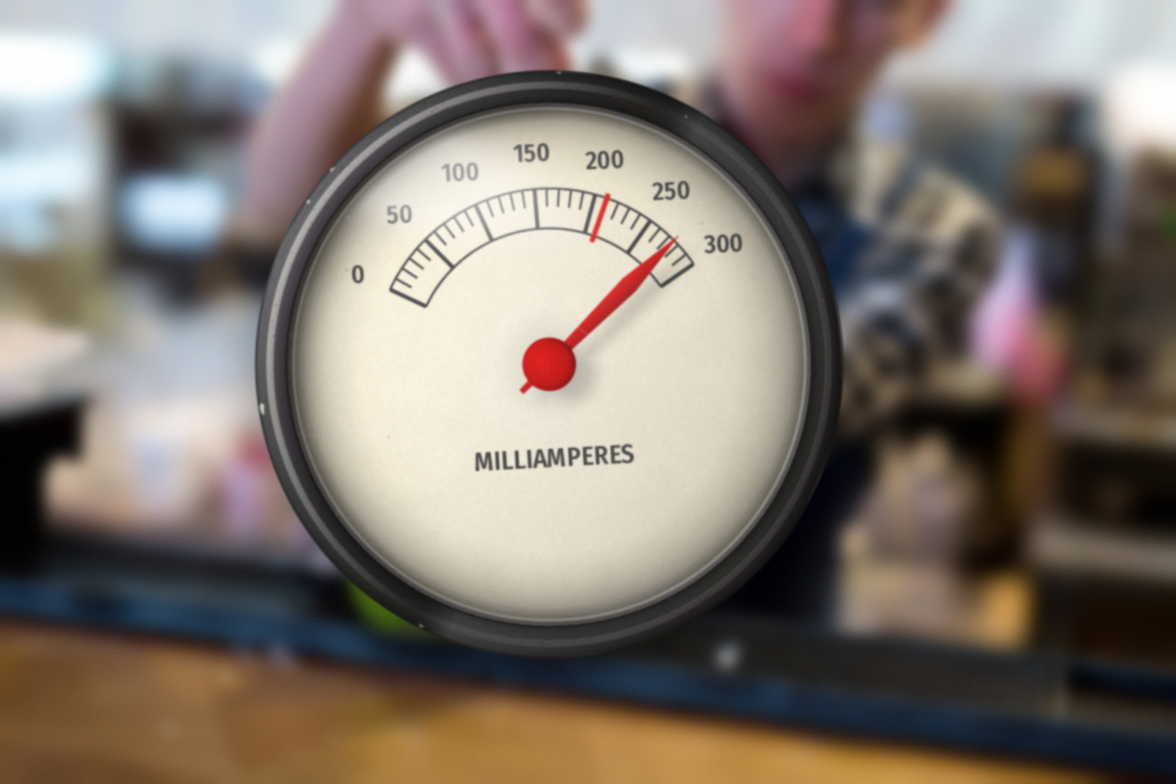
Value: 275 mA
